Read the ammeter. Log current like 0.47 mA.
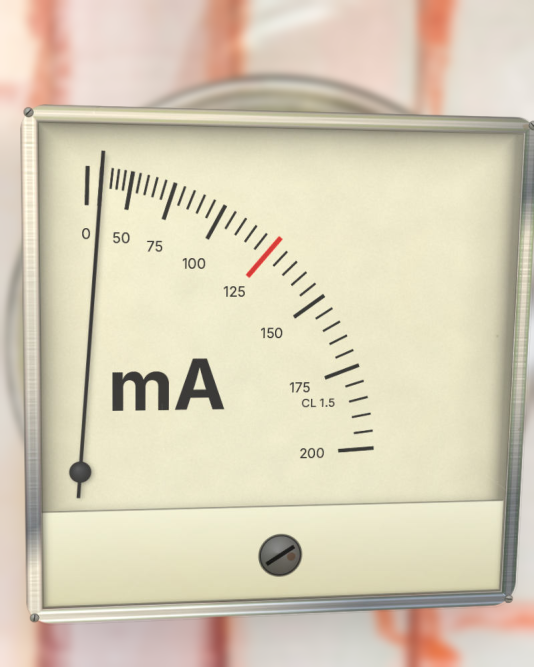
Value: 25 mA
